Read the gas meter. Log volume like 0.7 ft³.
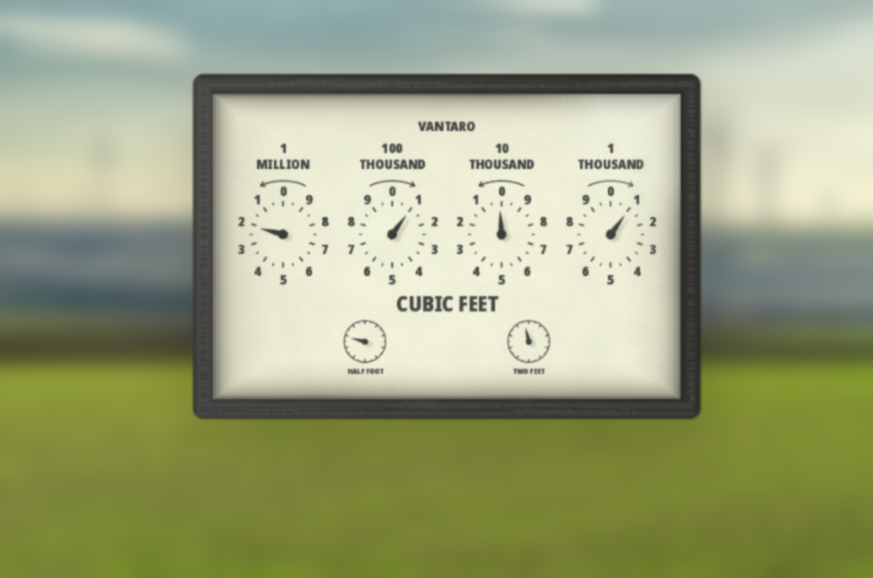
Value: 210100 ft³
